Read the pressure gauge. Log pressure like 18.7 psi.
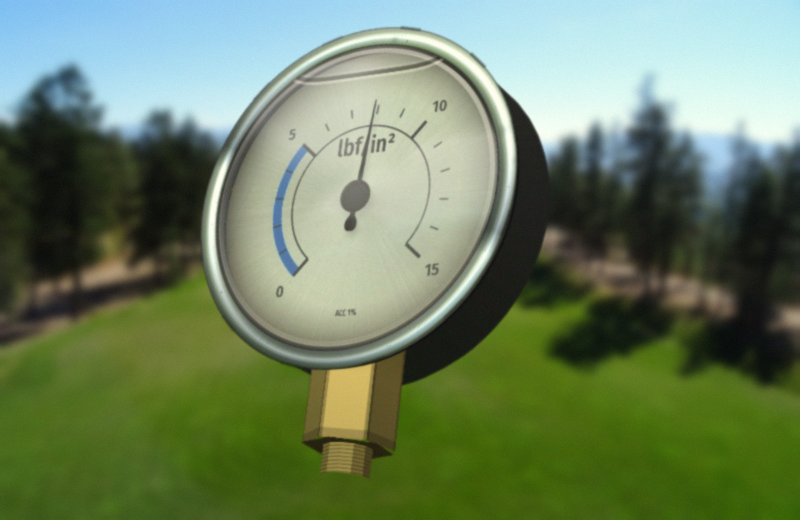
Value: 8 psi
